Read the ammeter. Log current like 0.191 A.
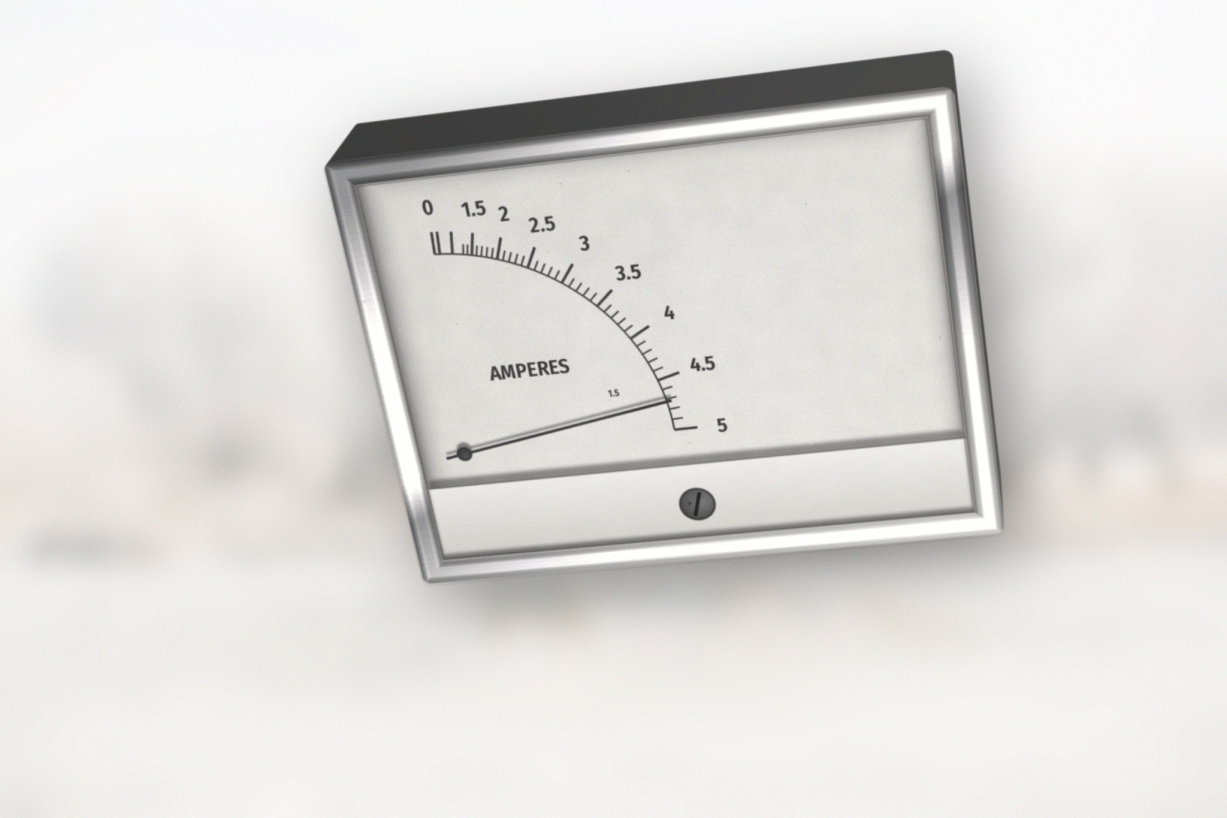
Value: 4.7 A
